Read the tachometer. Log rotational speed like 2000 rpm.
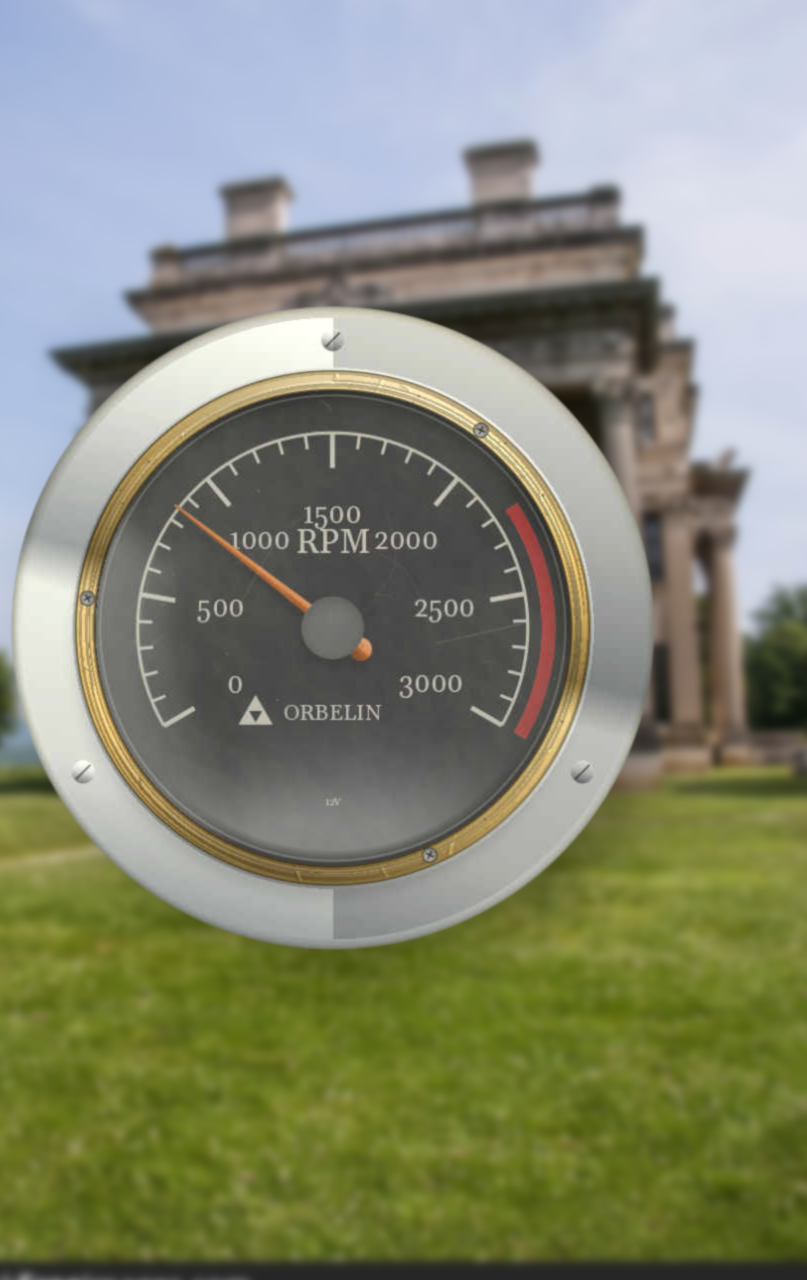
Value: 850 rpm
